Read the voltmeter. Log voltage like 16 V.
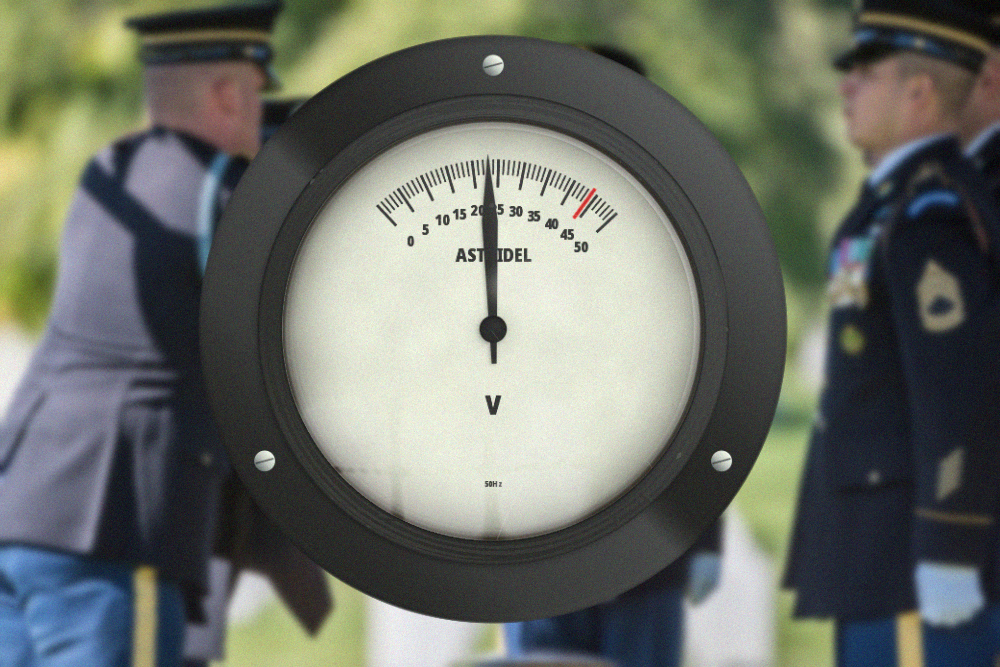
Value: 23 V
